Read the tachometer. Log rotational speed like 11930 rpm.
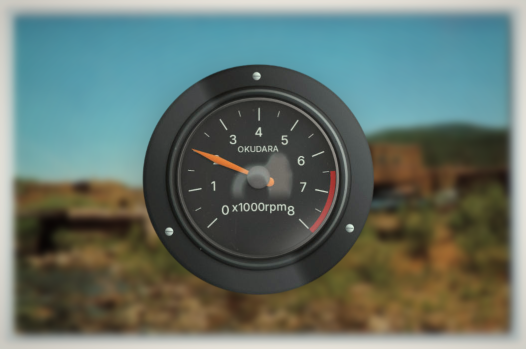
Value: 2000 rpm
